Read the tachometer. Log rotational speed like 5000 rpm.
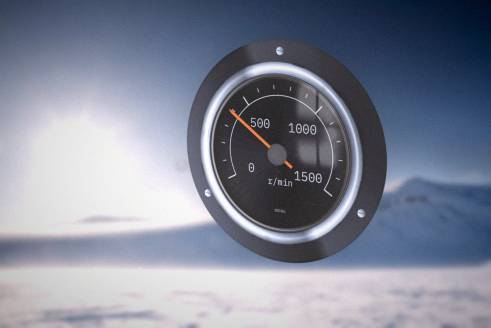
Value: 400 rpm
